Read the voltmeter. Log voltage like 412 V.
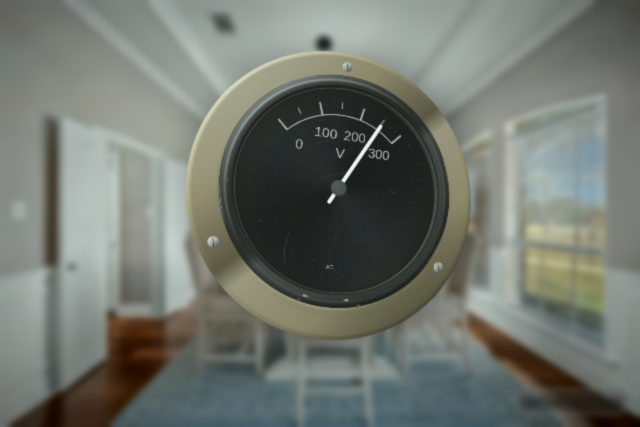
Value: 250 V
